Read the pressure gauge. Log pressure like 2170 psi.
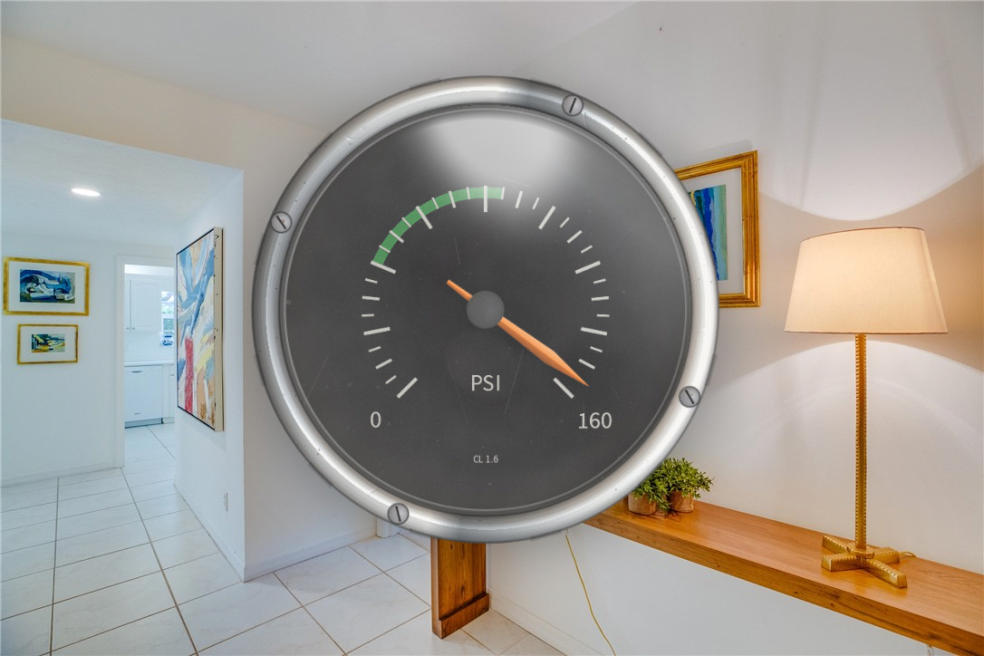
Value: 155 psi
